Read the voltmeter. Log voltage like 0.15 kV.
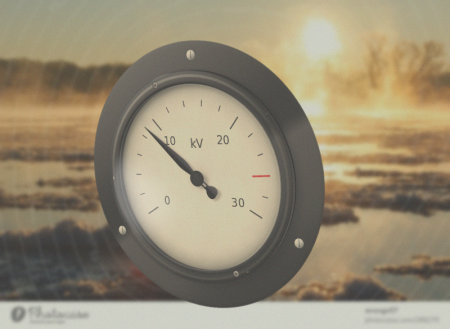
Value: 9 kV
